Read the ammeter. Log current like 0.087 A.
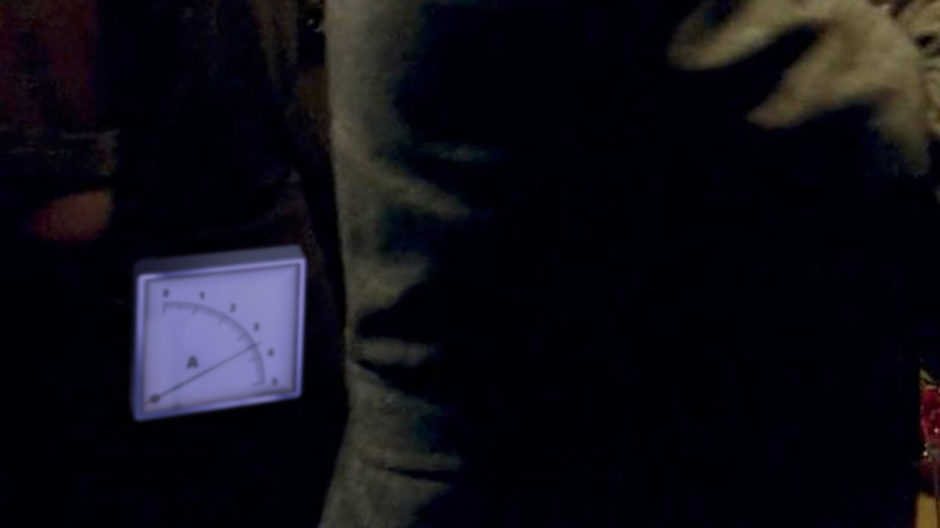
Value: 3.5 A
